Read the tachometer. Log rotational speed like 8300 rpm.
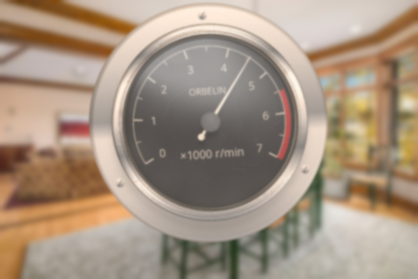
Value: 4500 rpm
